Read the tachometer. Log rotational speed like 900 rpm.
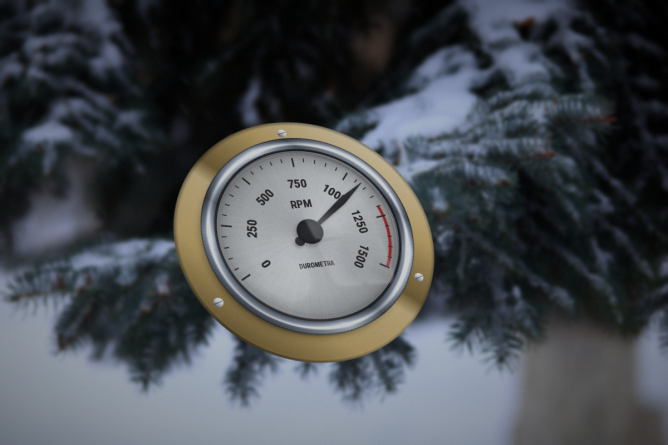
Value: 1075 rpm
